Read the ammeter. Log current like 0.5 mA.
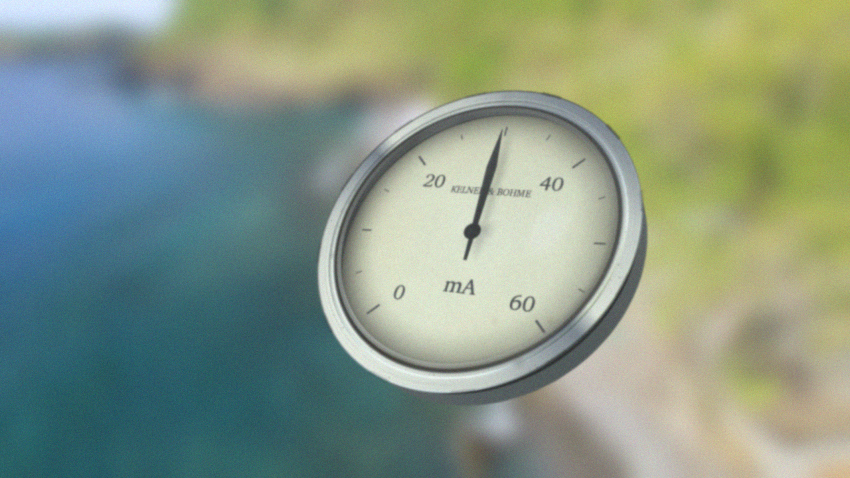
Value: 30 mA
